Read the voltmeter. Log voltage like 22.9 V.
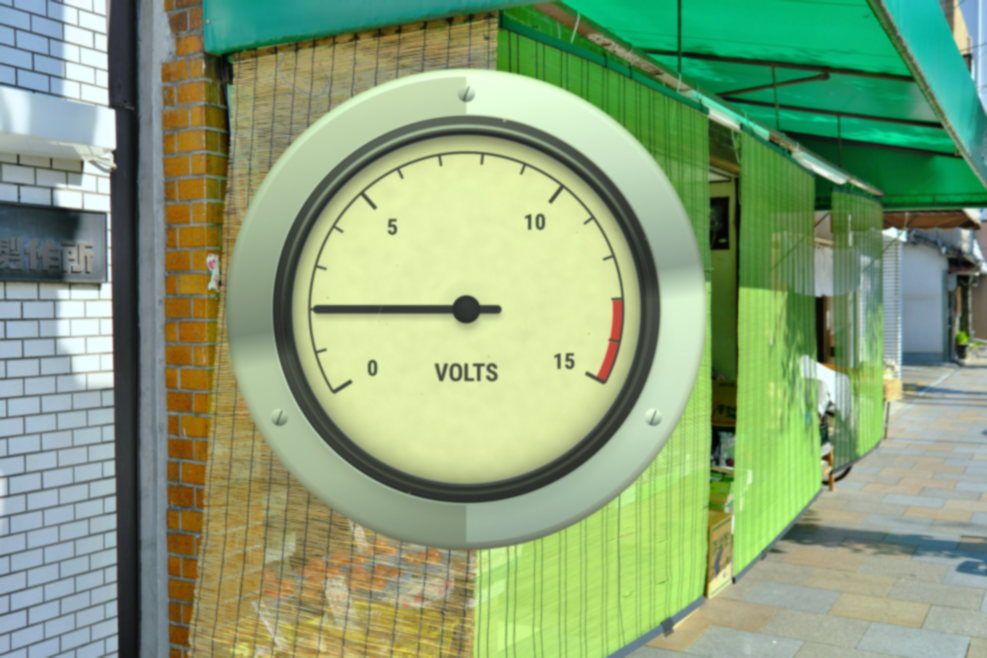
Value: 2 V
